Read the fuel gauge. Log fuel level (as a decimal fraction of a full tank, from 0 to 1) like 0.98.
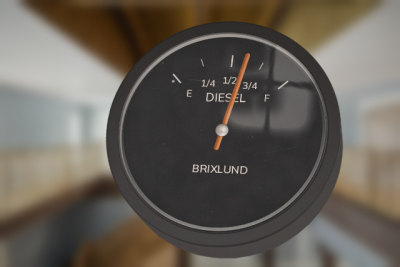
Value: 0.625
